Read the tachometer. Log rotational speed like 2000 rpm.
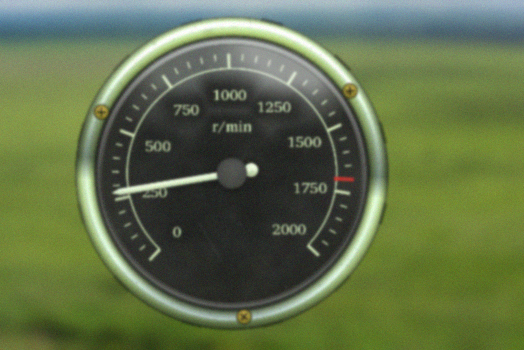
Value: 275 rpm
